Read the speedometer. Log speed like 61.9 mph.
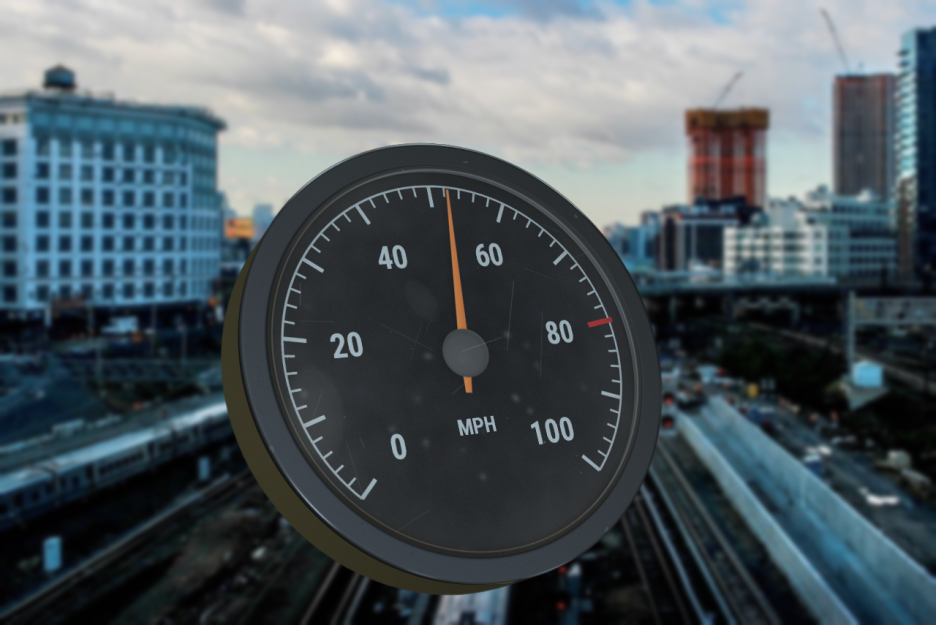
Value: 52 mph
